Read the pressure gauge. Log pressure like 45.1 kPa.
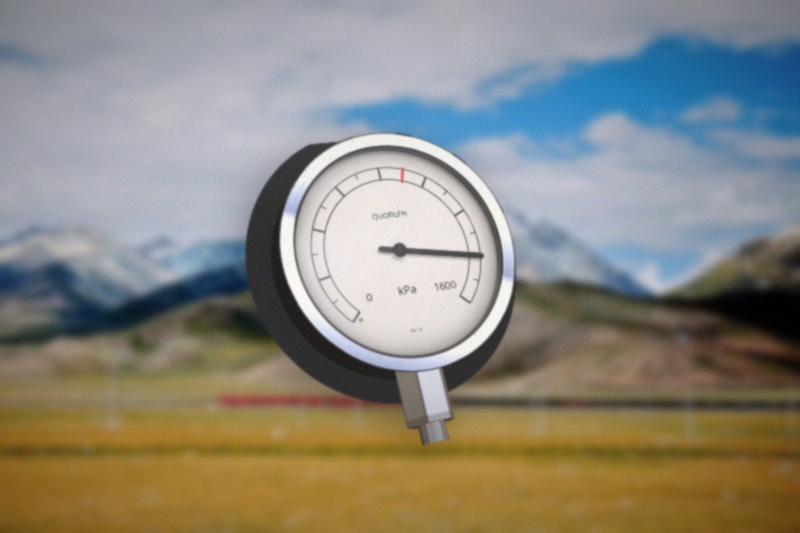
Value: 1400 kPa
